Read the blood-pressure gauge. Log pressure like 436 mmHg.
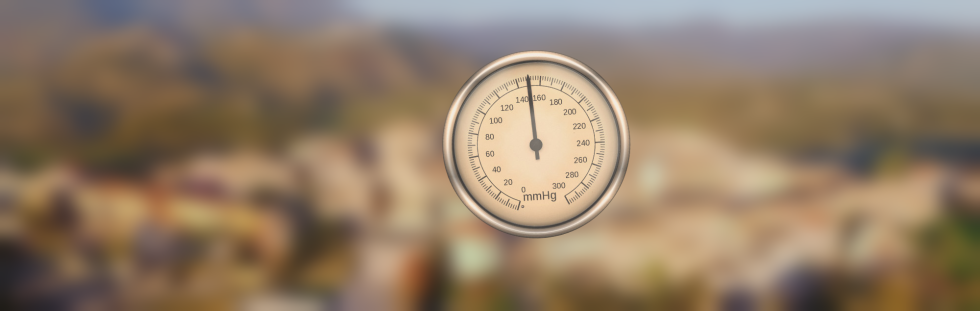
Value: 150 mmHg
